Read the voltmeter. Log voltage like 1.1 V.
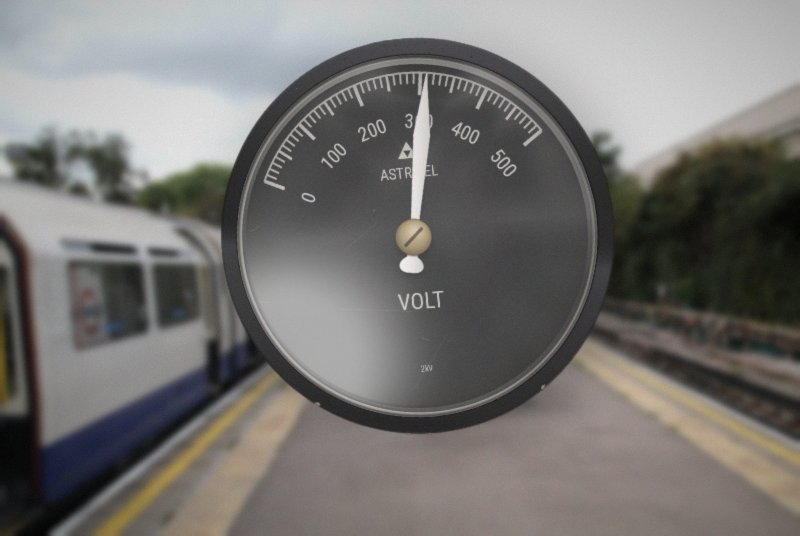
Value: 310 V
